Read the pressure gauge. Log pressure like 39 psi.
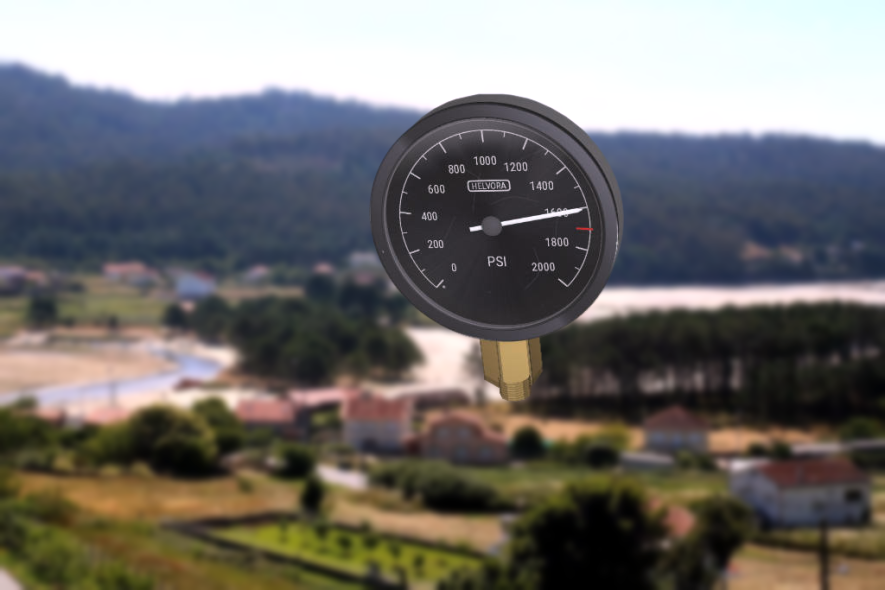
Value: 1600 psi
